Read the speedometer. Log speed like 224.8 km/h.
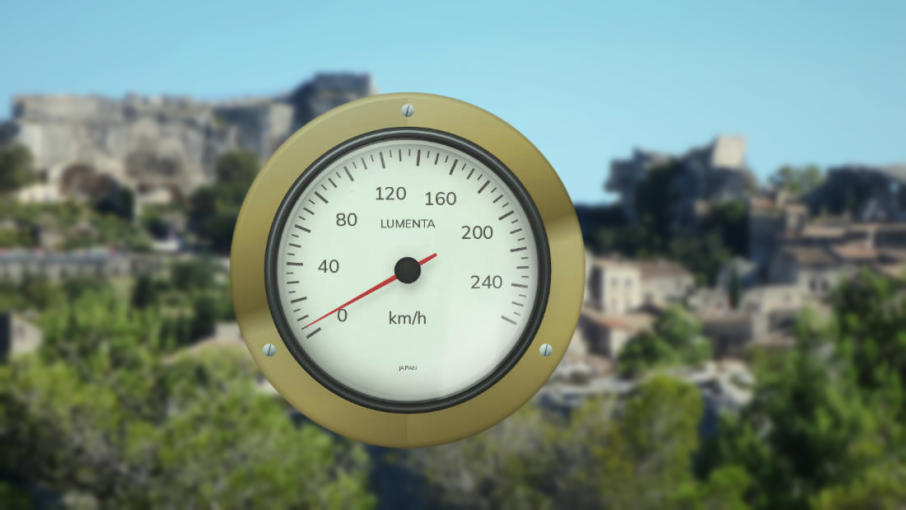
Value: 5 km/h
